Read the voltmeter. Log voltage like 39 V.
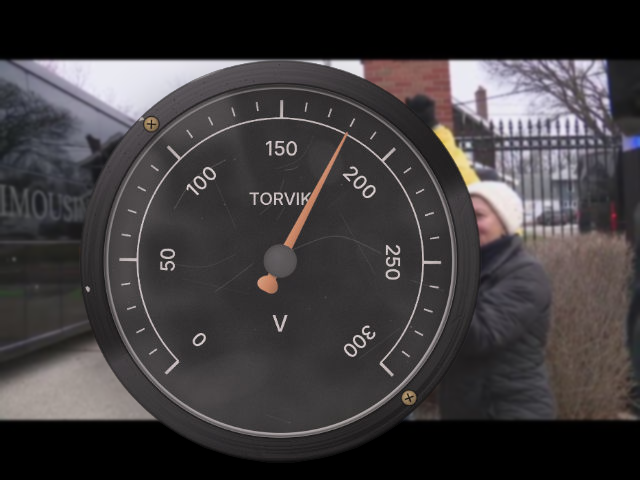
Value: 180 V
